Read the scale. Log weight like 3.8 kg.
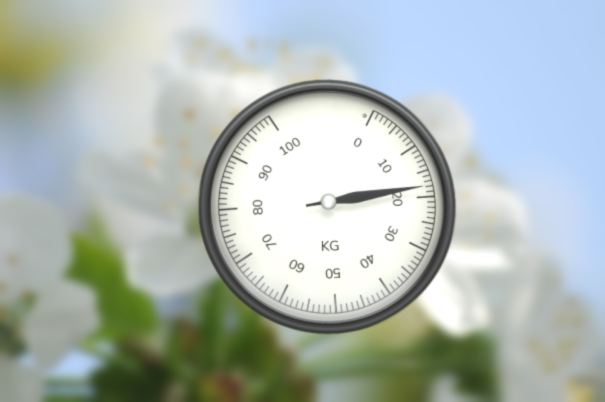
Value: 18 kg
